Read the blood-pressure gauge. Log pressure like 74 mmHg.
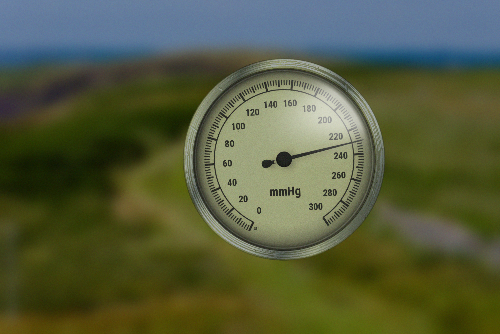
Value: 230 mmHg
